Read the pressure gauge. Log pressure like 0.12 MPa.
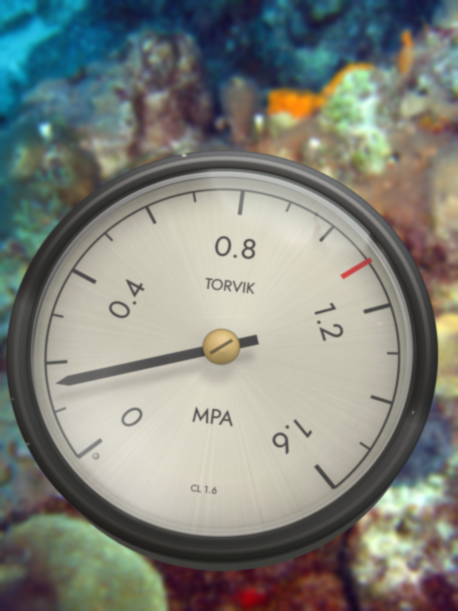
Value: 0.15 MPa
